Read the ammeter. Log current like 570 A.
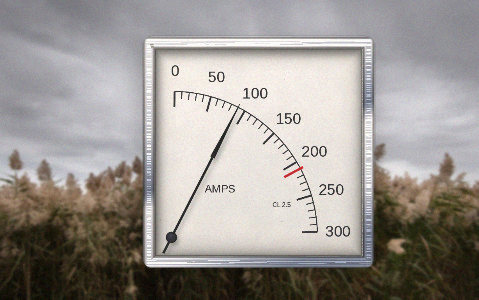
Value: 90 A
